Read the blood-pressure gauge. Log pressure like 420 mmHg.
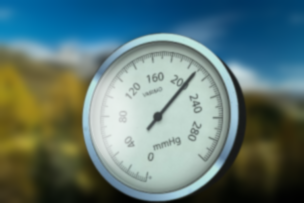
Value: 210 mmHg
